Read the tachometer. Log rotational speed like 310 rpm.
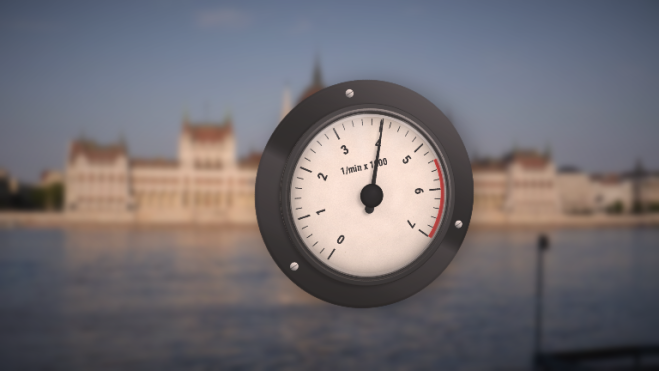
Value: 4000 rpm
